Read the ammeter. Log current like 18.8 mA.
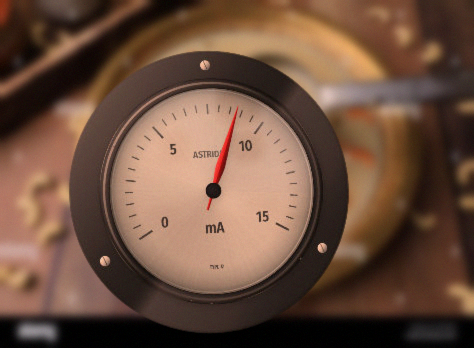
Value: 8.75 mA
